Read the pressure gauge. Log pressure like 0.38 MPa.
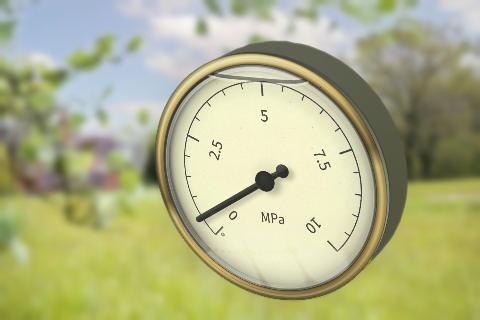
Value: 0.5 MPa
